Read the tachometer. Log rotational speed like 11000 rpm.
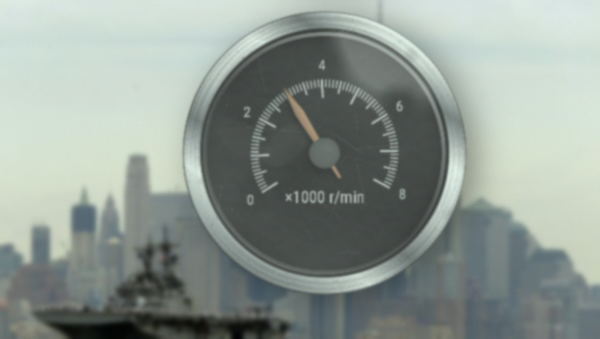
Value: 3000 rpm
